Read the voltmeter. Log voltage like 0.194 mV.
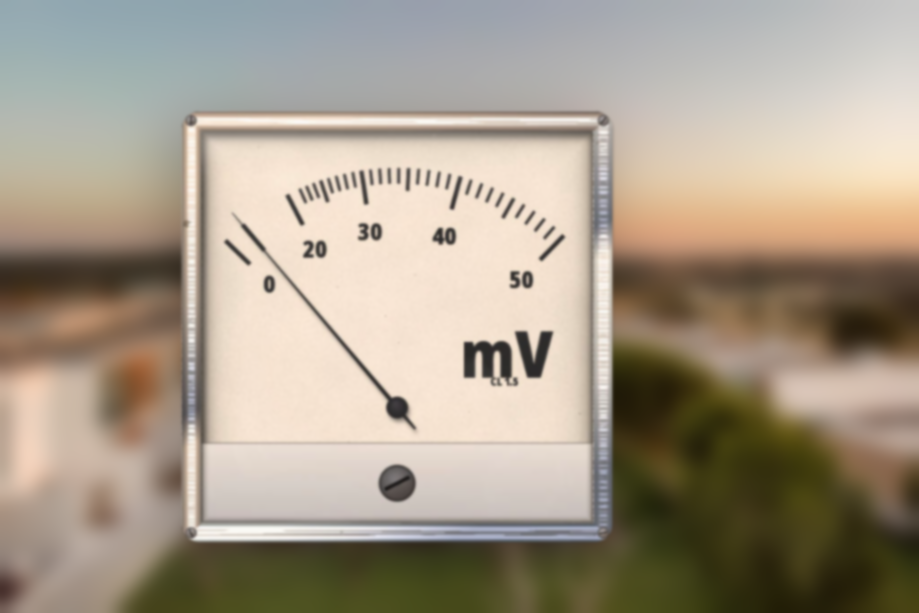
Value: 10 mV
